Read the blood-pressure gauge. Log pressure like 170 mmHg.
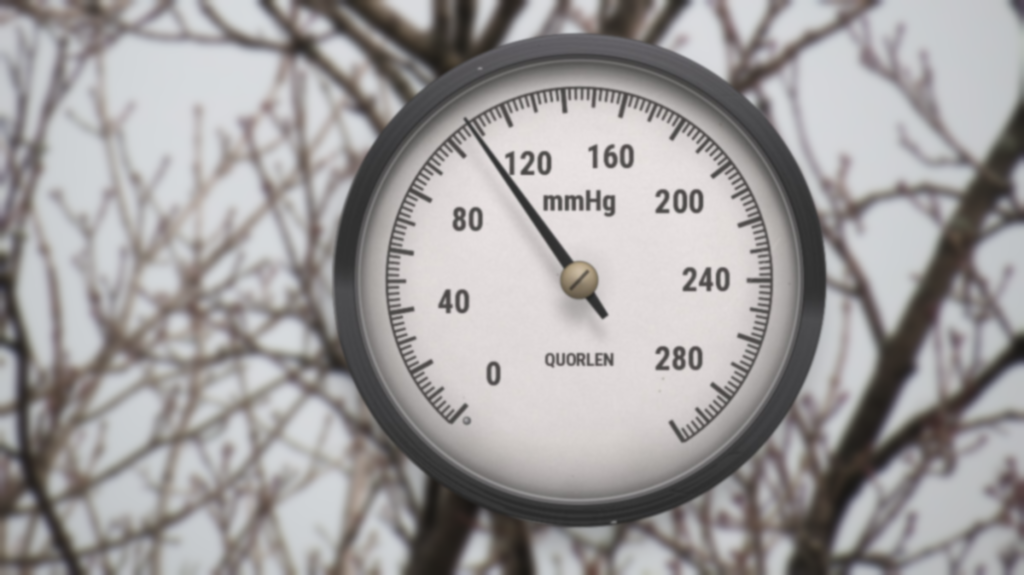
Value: 108 mmHg
